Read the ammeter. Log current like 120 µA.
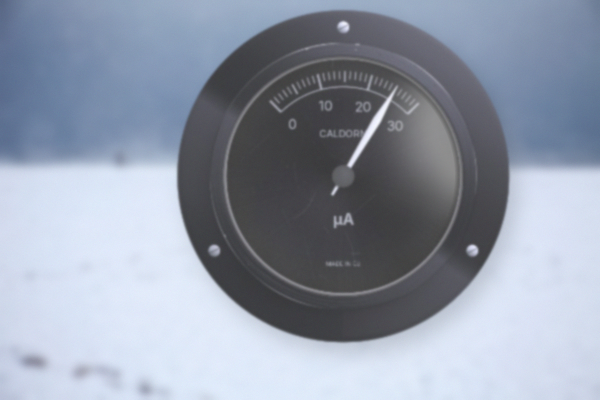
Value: 25 µA
